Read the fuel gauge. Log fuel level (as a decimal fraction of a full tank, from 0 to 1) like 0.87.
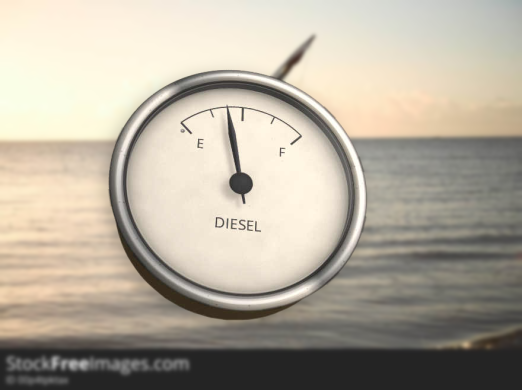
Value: 0.375
